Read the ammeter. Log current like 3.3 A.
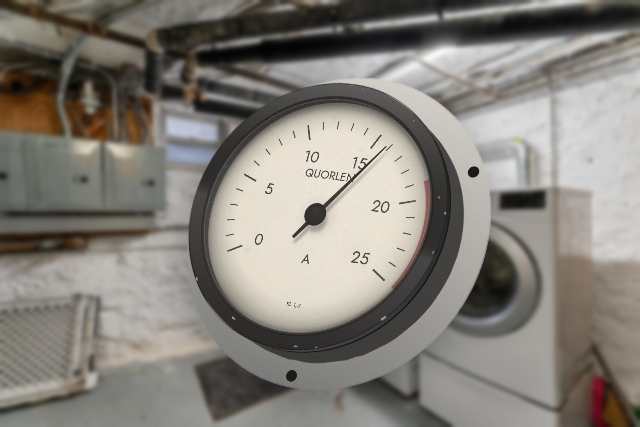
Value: 16 A
